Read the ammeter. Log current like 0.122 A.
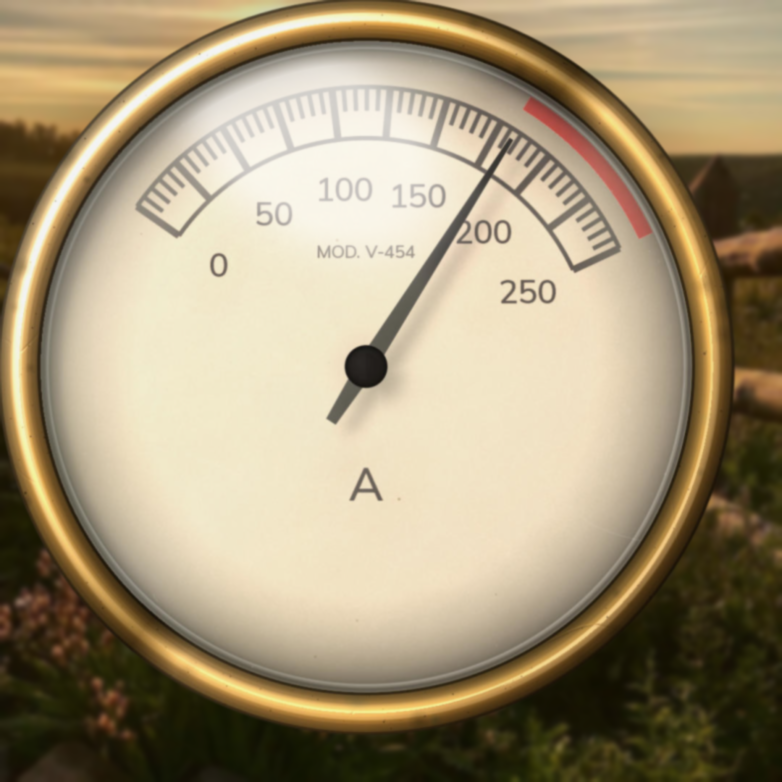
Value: 182.5 A
